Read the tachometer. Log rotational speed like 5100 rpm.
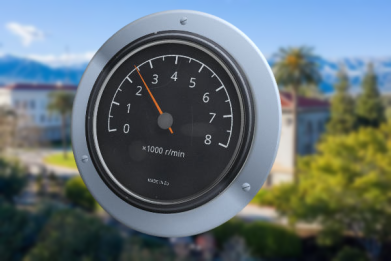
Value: 2500 rpm
